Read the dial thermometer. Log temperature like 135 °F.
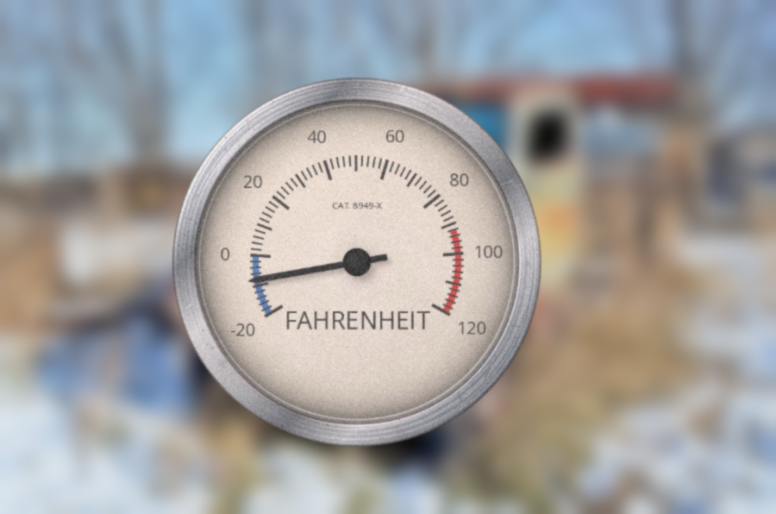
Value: -8 °F
